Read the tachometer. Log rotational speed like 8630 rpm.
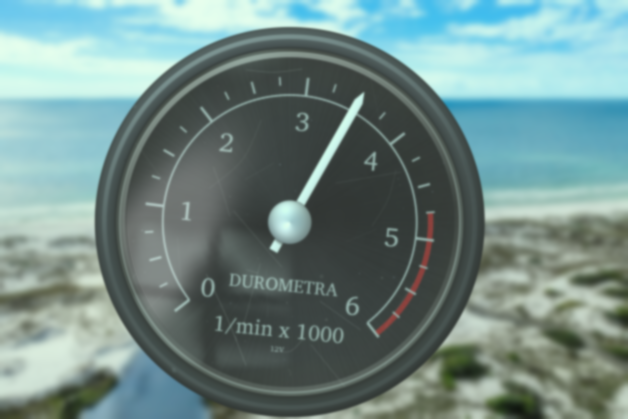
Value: 3500 rpm
